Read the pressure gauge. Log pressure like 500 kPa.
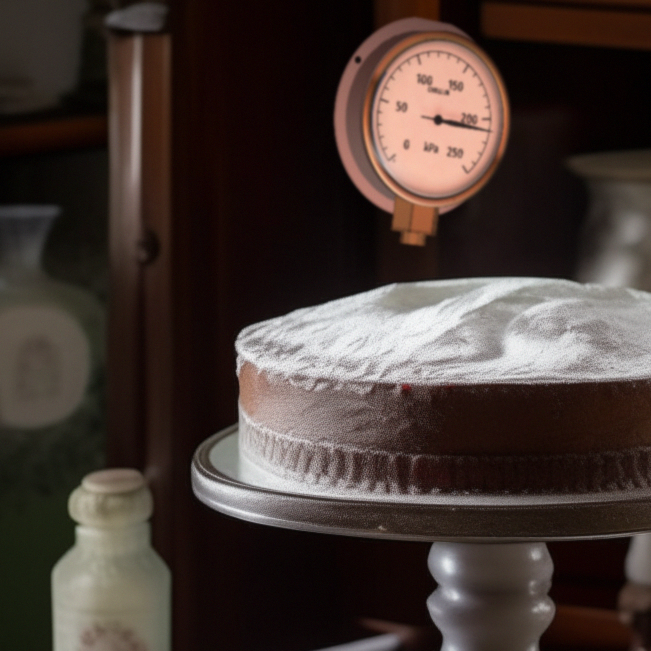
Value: 210 kPa
